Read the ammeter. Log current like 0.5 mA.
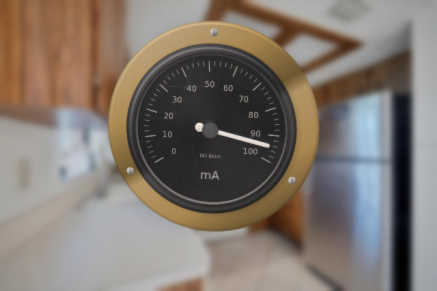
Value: 94 mA
